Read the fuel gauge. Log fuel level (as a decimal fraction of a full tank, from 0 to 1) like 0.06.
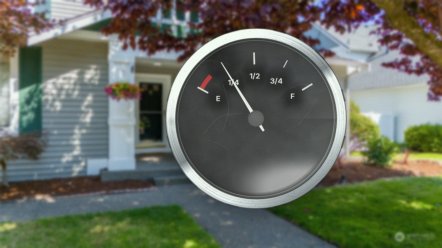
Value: 0.25
